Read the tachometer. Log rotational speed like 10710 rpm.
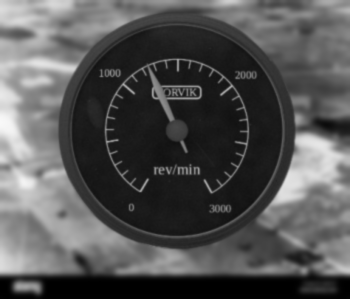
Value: 1250 rpm
